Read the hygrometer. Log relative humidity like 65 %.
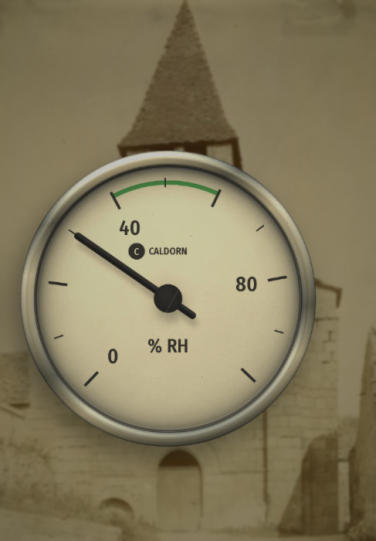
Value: 30 %
